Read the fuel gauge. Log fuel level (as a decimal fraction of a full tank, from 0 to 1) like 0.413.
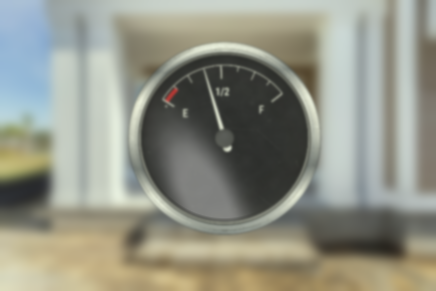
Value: 0.375
